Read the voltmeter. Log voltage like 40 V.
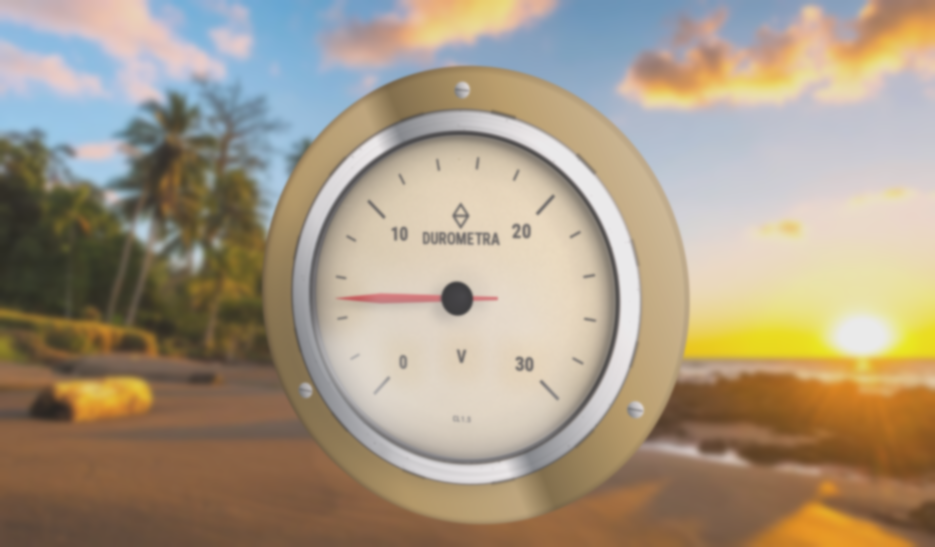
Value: 5 V
